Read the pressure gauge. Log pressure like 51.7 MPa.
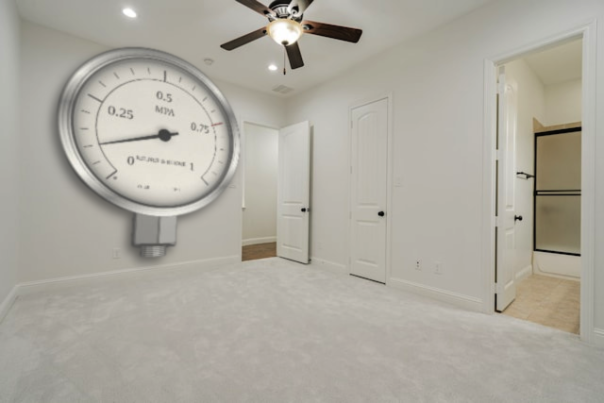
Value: 0.1 MPa
